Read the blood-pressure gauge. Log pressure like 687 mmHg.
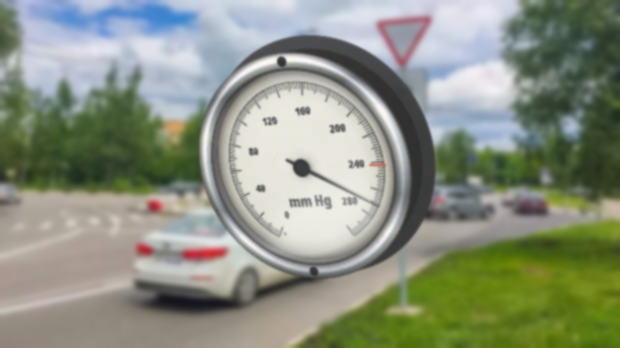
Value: 270 mmHg
